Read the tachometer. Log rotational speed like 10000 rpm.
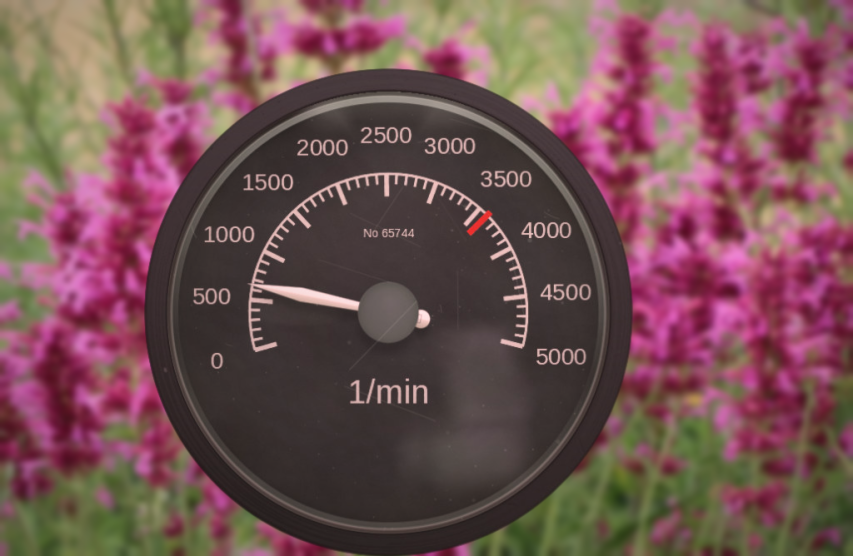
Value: 650 rpm
